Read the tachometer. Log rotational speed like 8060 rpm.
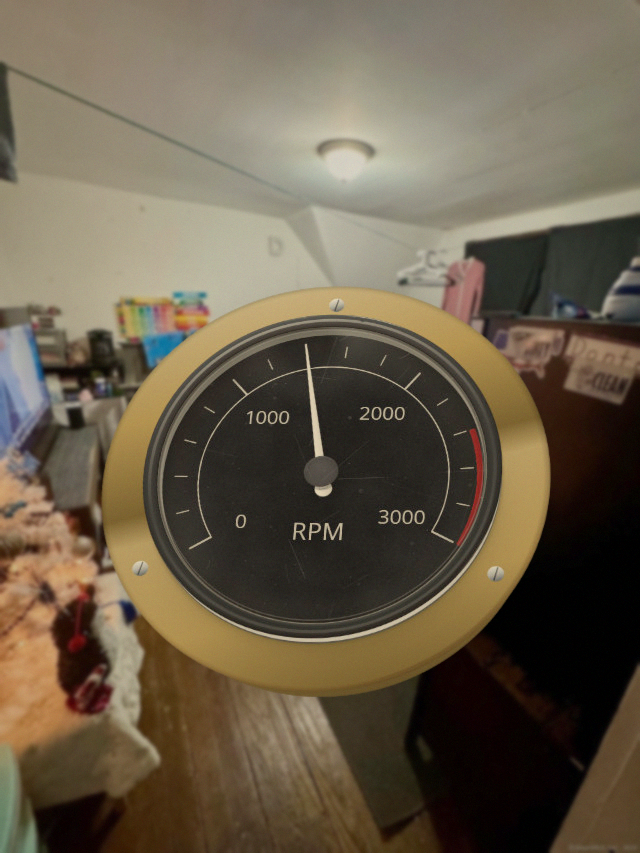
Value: 1400 rpm
